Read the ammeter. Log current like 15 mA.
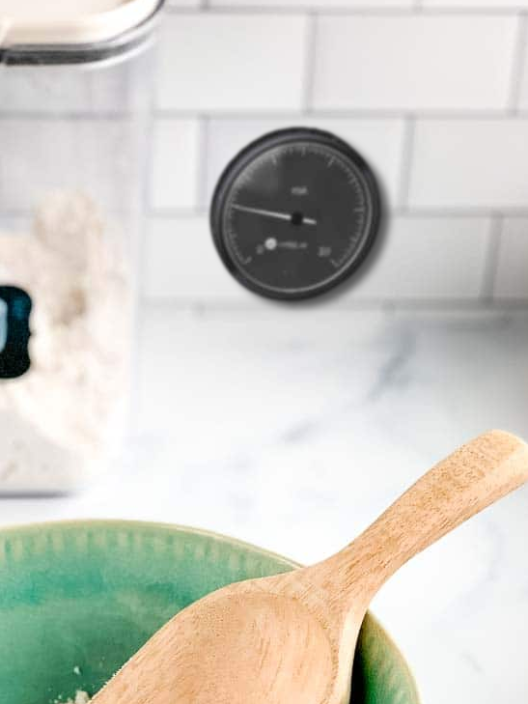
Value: 2 mA
